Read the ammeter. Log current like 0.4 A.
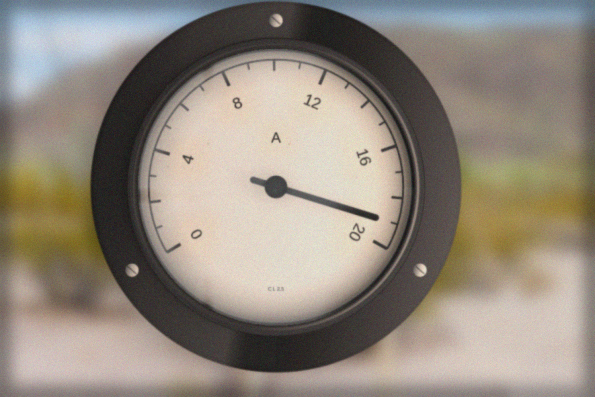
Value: 19 A
